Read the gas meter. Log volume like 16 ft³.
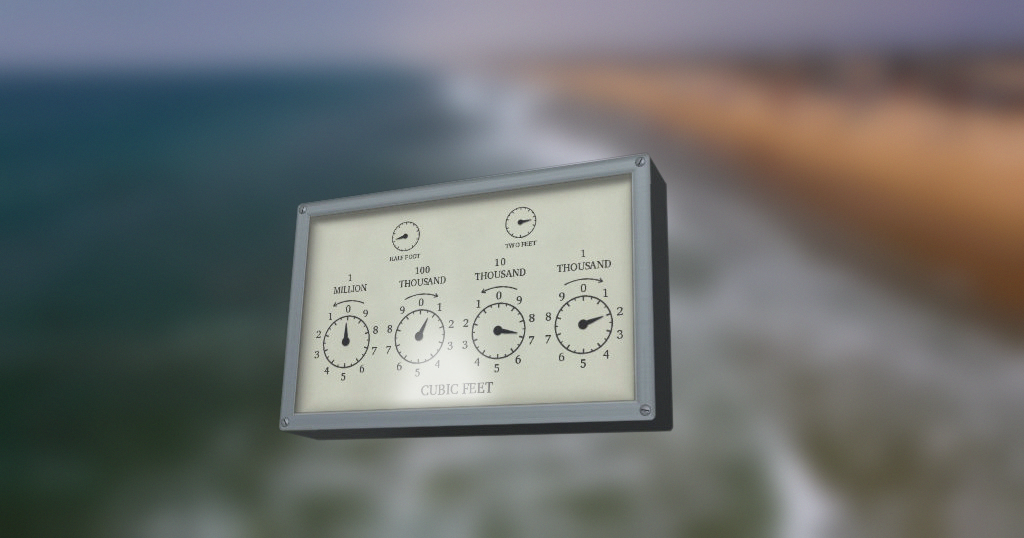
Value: 7200 ft³
